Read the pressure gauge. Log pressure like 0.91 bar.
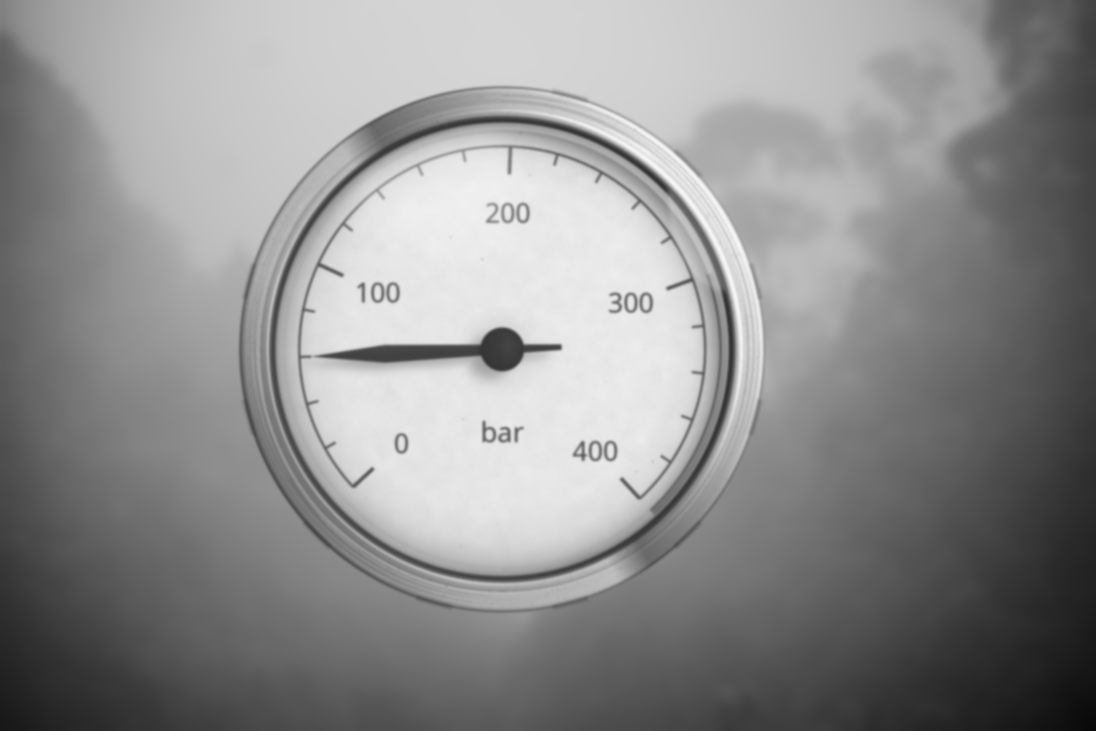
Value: 60 bar
